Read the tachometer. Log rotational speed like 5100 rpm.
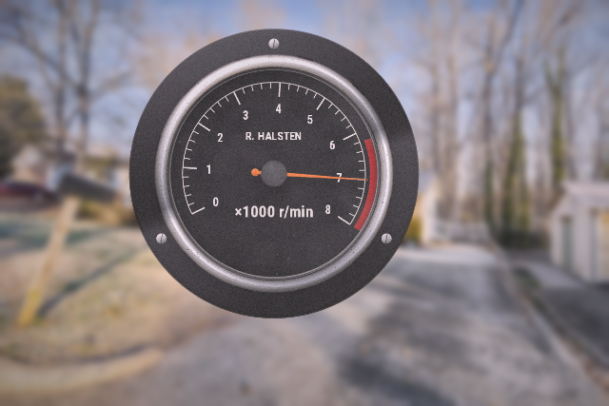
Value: 7000 rpm
